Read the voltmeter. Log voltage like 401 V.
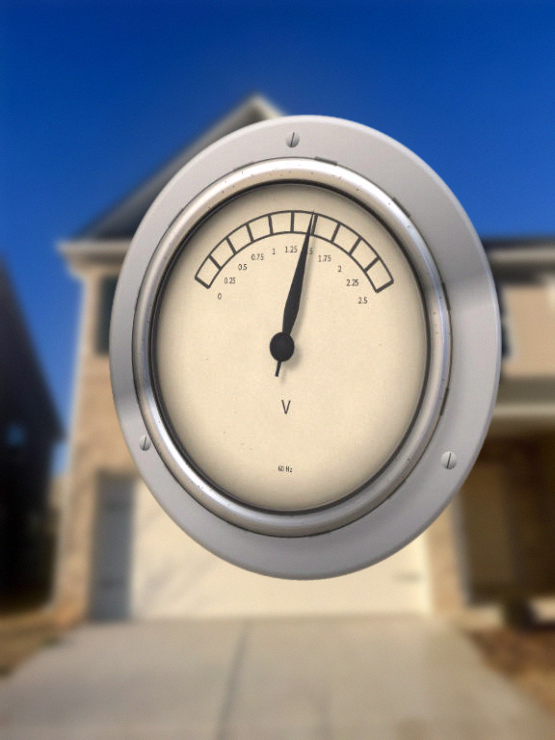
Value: 1.5 V
